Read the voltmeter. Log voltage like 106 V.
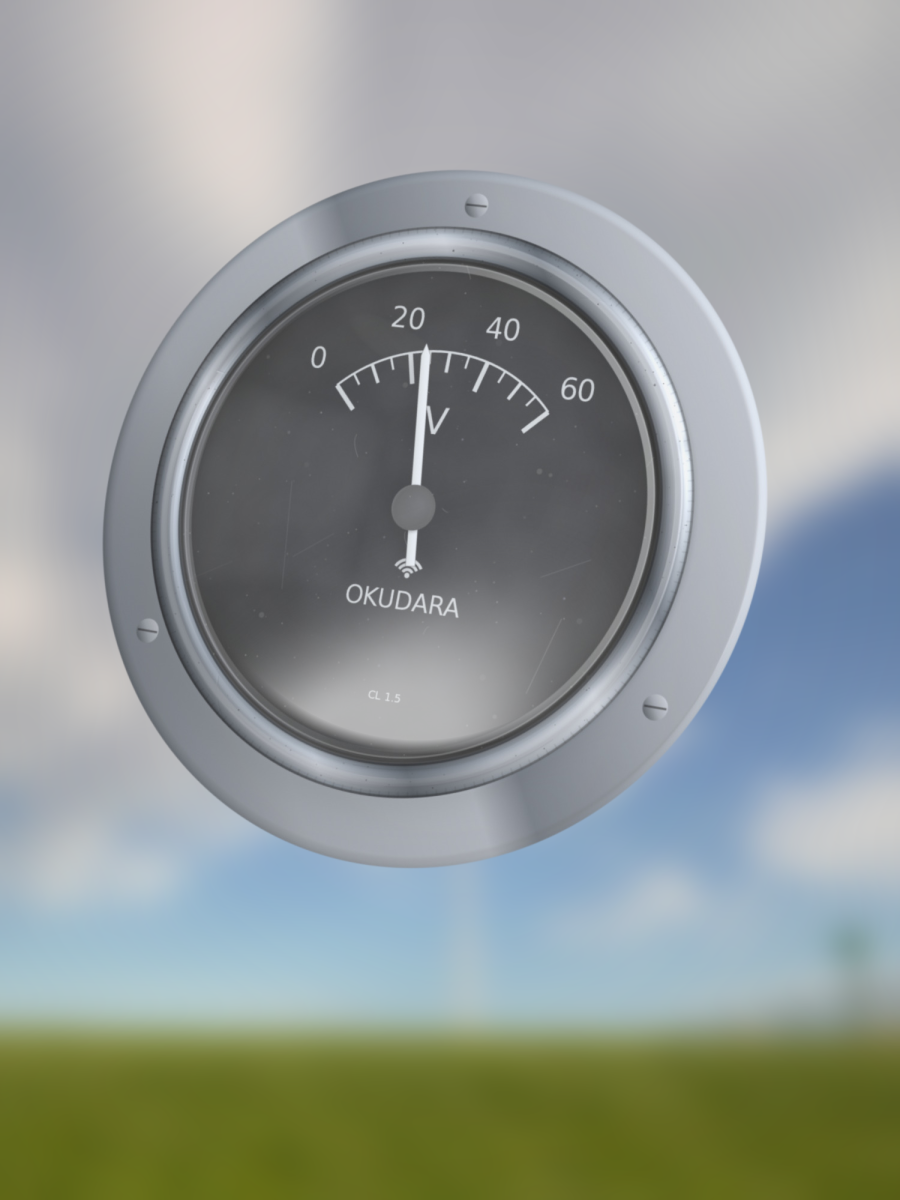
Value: 25 V
